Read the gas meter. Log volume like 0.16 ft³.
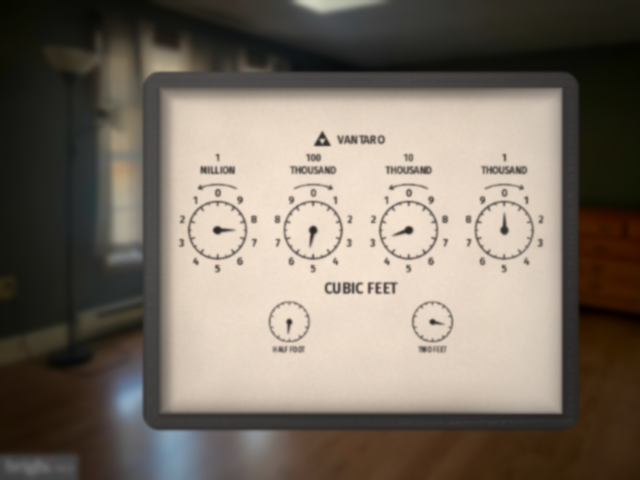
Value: 753000 ft³
